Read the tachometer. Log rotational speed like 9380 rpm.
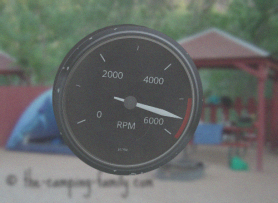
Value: 5500 rpm
